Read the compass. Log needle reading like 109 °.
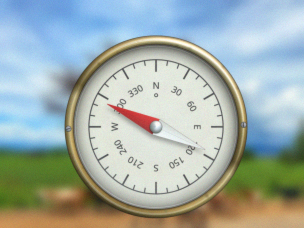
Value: 295 °
